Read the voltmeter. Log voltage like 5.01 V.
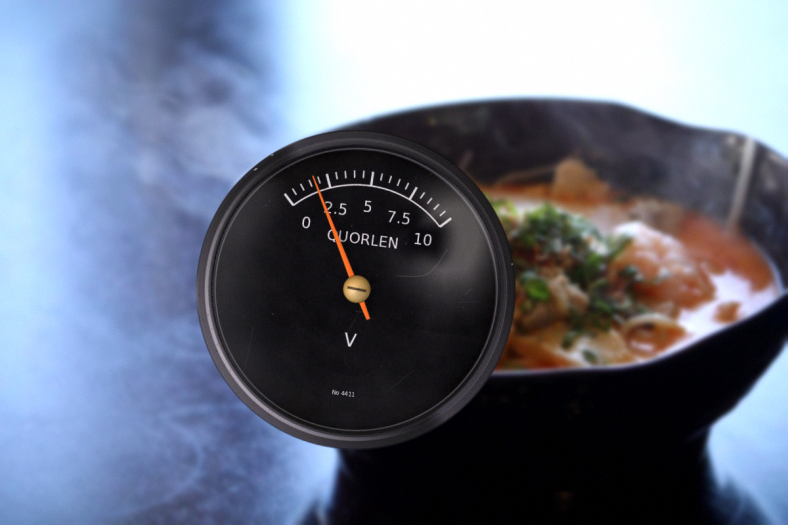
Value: 1.75 V
